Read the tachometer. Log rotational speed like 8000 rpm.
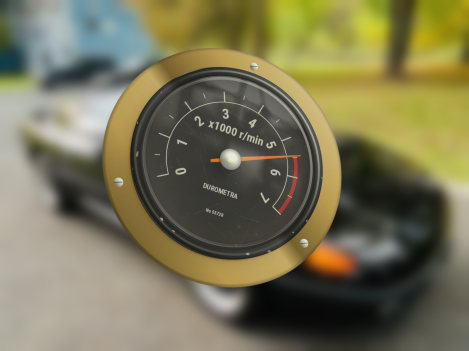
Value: 5500 rpm
